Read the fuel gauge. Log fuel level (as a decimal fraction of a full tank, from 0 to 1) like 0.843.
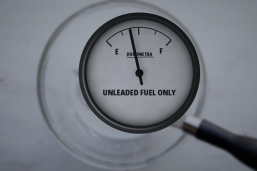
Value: 0.375
